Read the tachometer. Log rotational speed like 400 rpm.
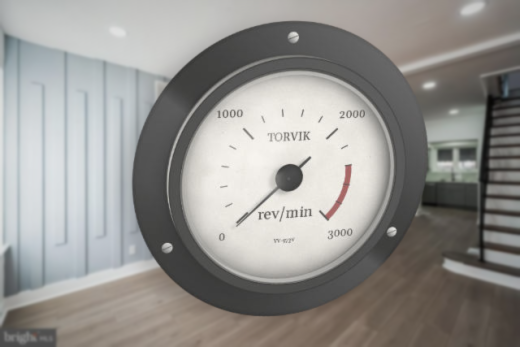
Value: 0 rpm
